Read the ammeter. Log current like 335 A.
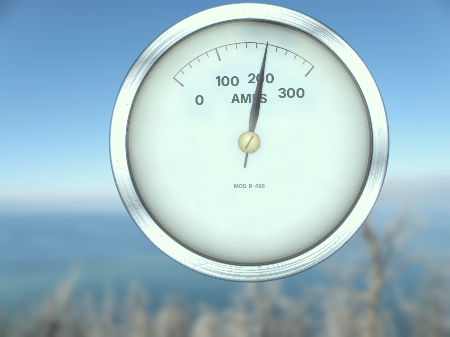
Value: 200 A
